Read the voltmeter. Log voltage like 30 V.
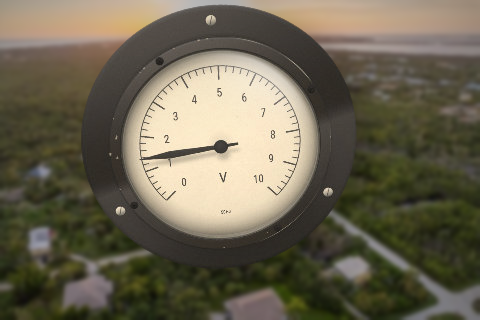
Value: 1.4 V
